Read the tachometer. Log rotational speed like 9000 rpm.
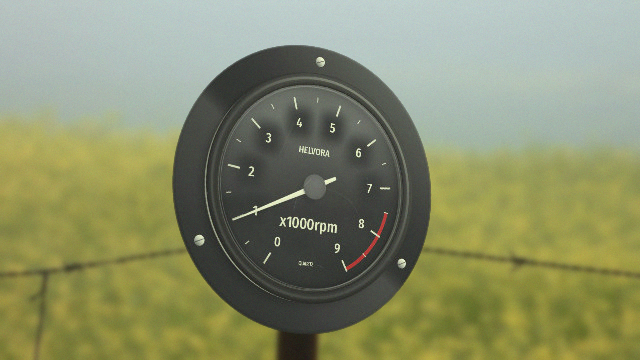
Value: 1000 rpm
